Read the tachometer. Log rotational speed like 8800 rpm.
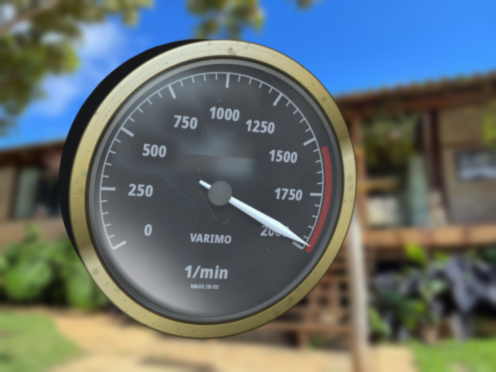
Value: 1975 rpm
